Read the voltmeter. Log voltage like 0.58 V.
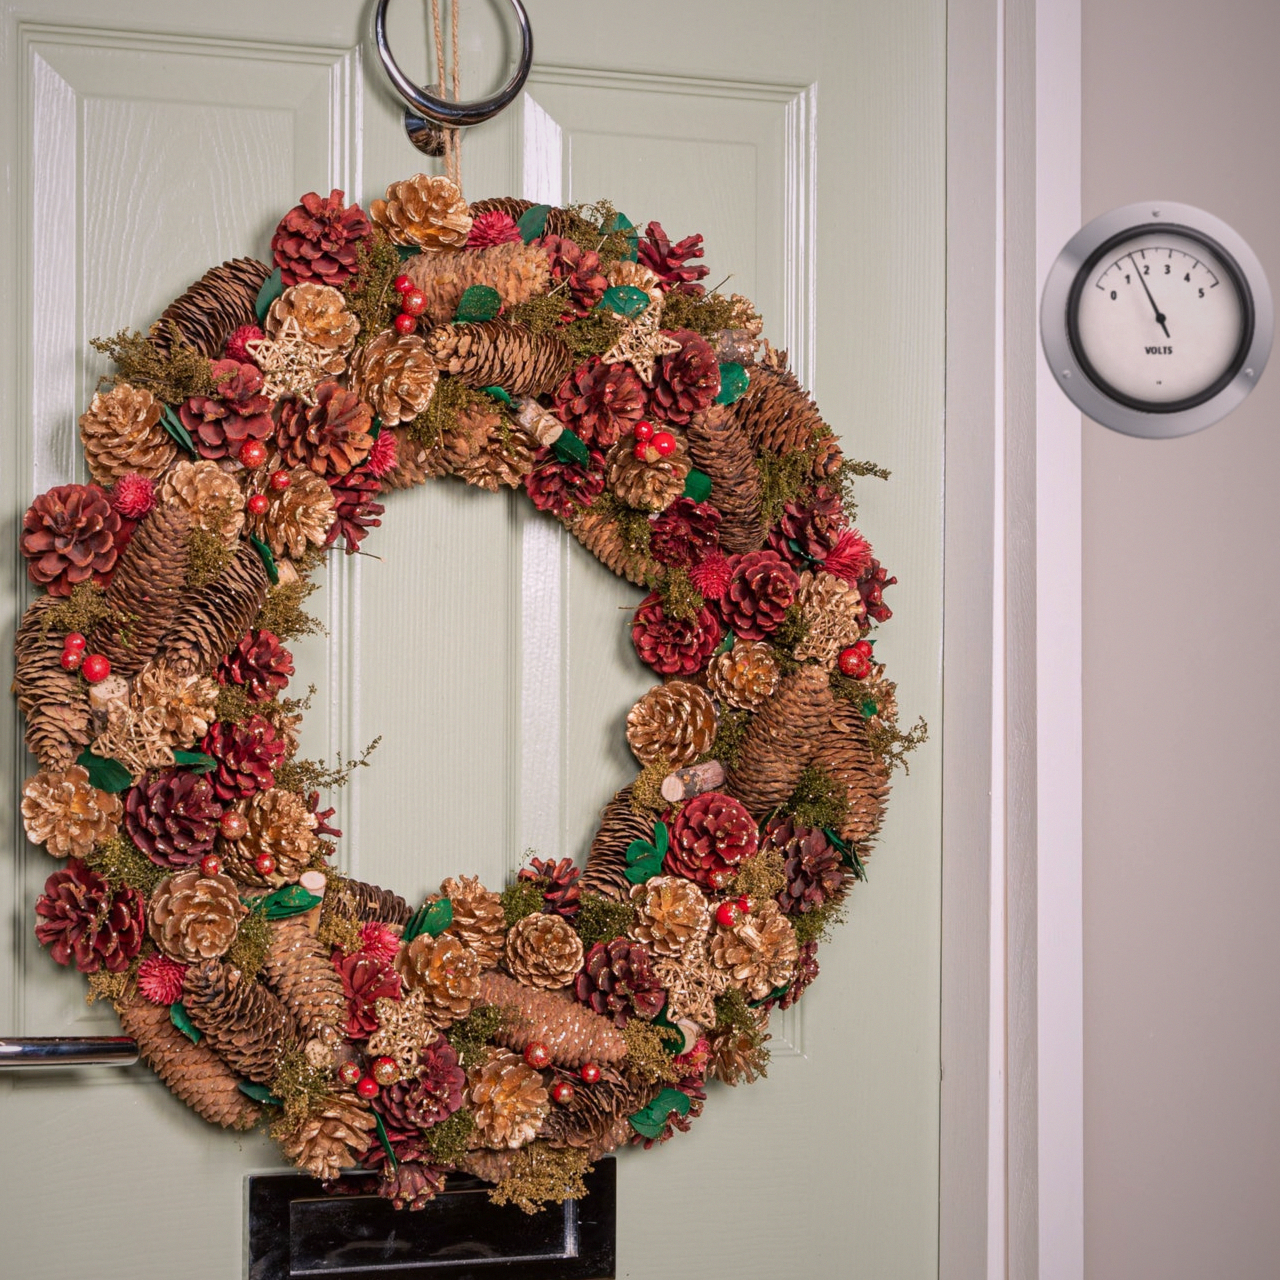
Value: 1.5 V
